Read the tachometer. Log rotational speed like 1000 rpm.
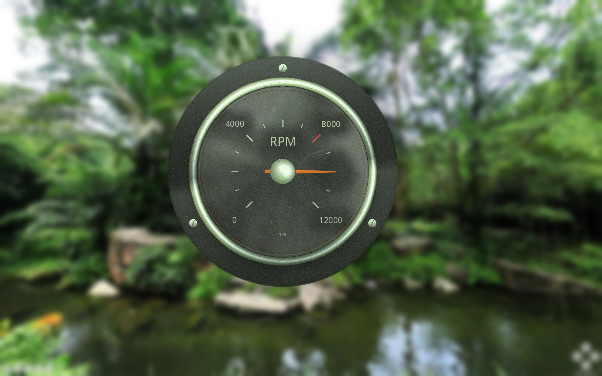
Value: 10000 rpm
